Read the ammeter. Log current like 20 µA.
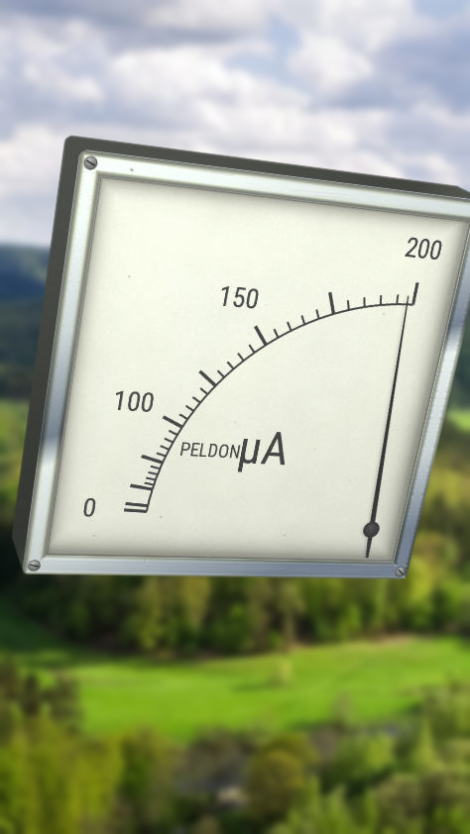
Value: 197.5 µA
